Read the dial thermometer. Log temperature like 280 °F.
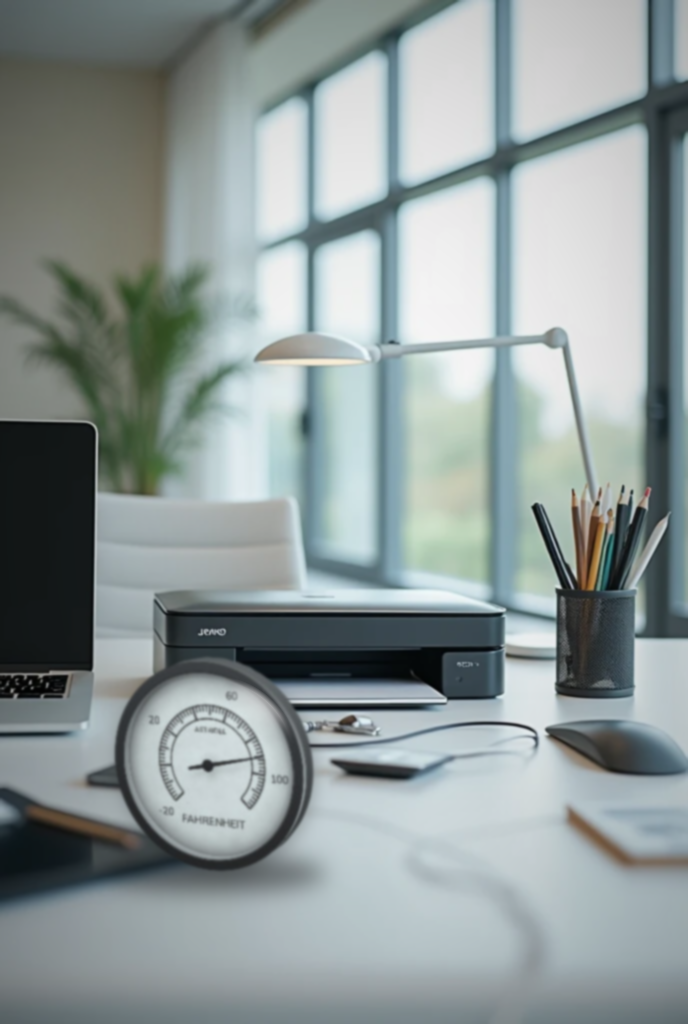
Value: 90 °F
